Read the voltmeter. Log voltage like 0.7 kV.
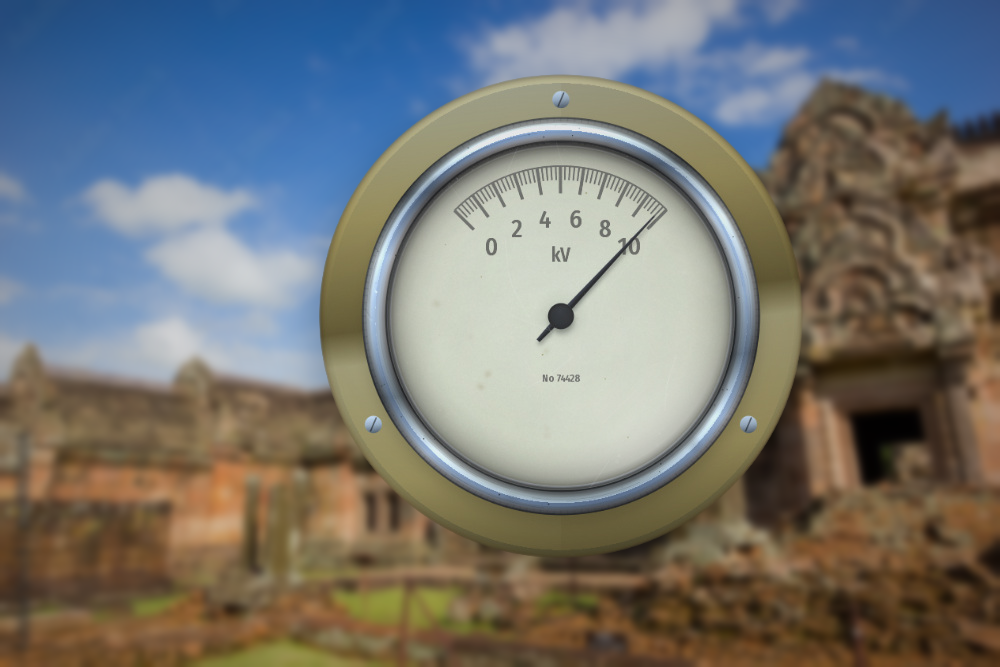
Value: 9.8 kV
